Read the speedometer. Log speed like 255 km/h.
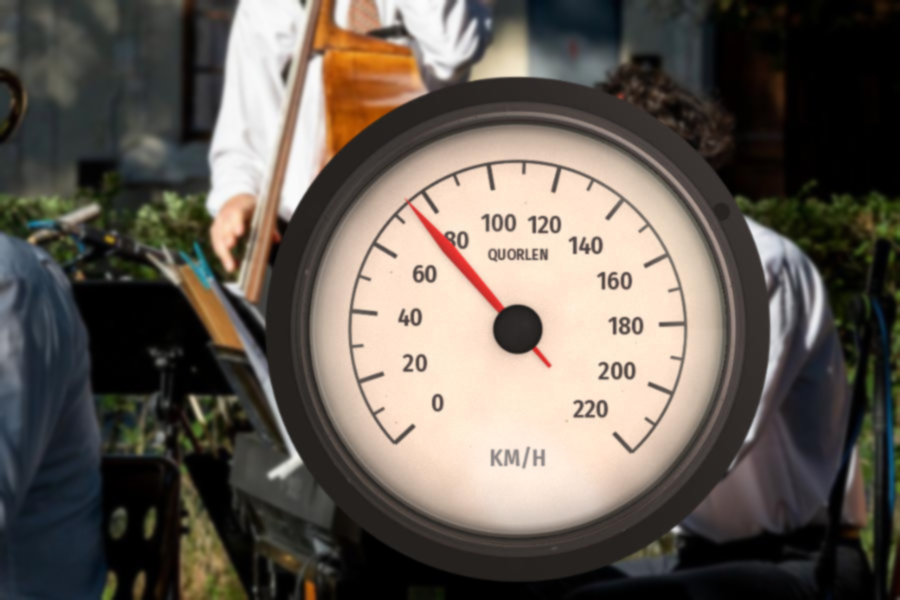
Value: 75 km/h
